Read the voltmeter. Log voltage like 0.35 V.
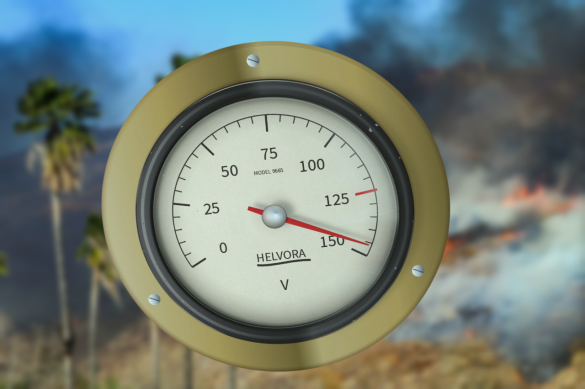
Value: 145 V
